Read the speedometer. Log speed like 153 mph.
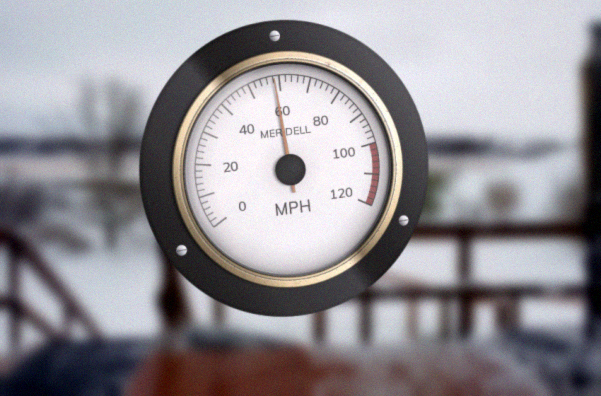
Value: 58 mph
